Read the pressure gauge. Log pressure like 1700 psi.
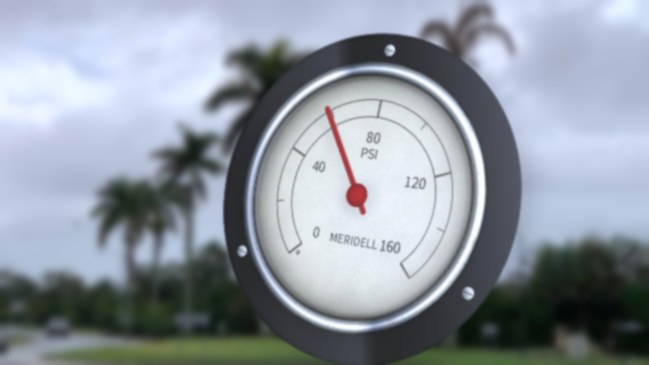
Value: 60 psi
